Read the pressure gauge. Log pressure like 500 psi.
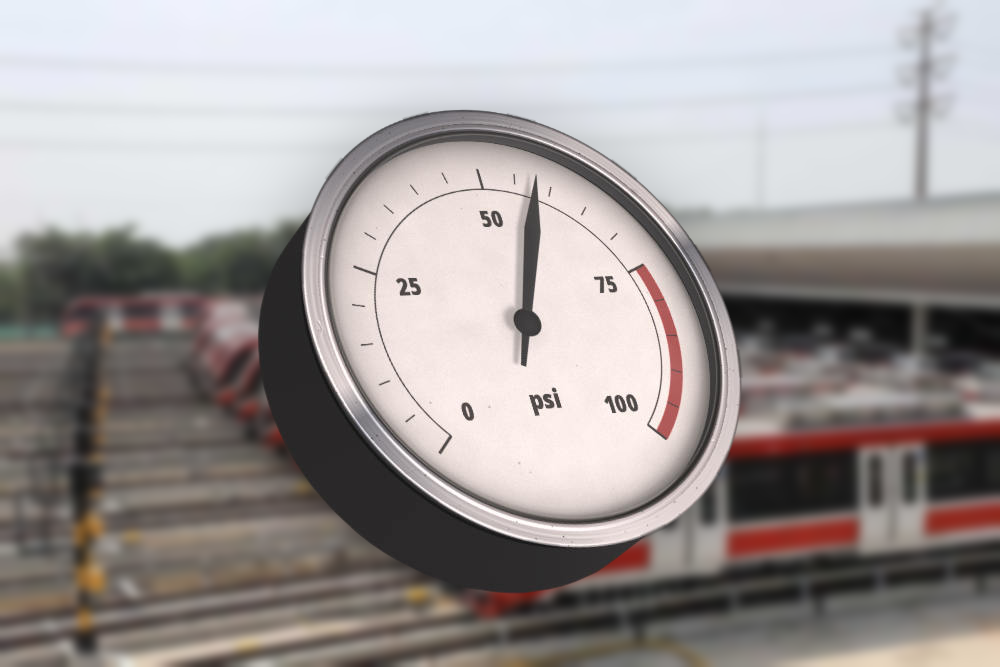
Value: 57.5 psi
